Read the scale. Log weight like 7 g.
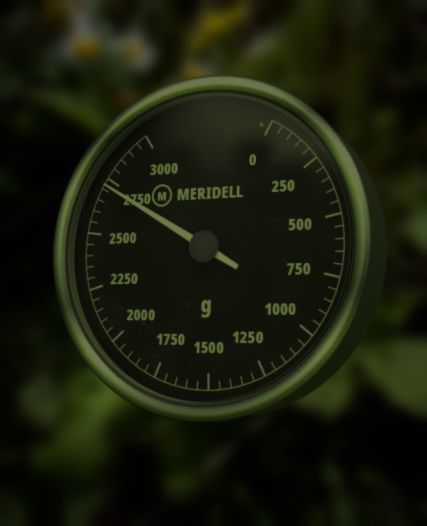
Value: 2725 g
